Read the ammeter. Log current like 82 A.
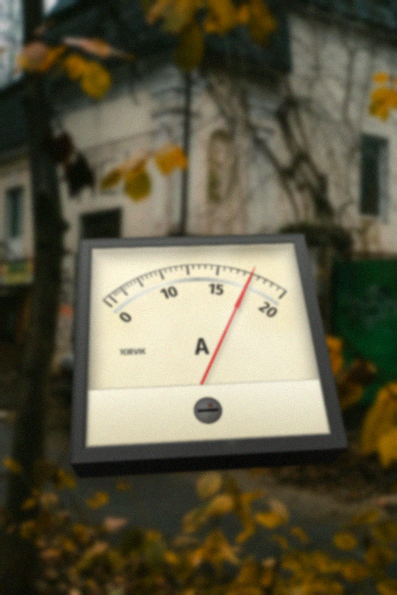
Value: 17.5 A
